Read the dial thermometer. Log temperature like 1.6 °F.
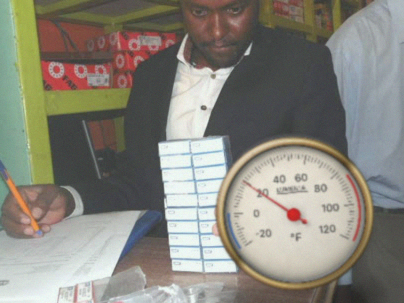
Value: 20 °F
